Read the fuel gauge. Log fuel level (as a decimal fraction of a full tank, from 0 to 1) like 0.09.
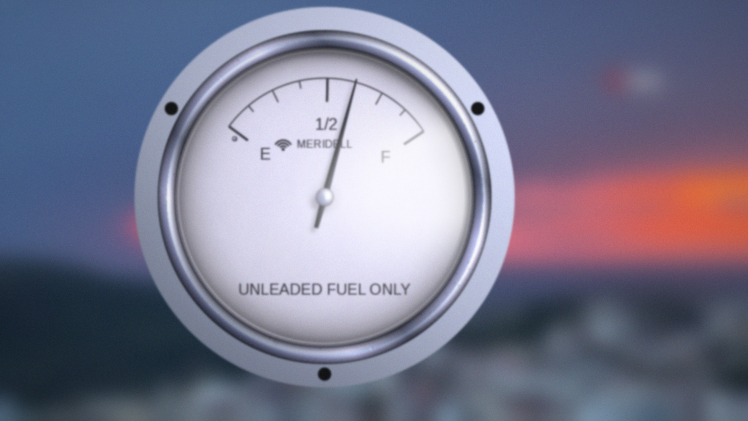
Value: 0.625
